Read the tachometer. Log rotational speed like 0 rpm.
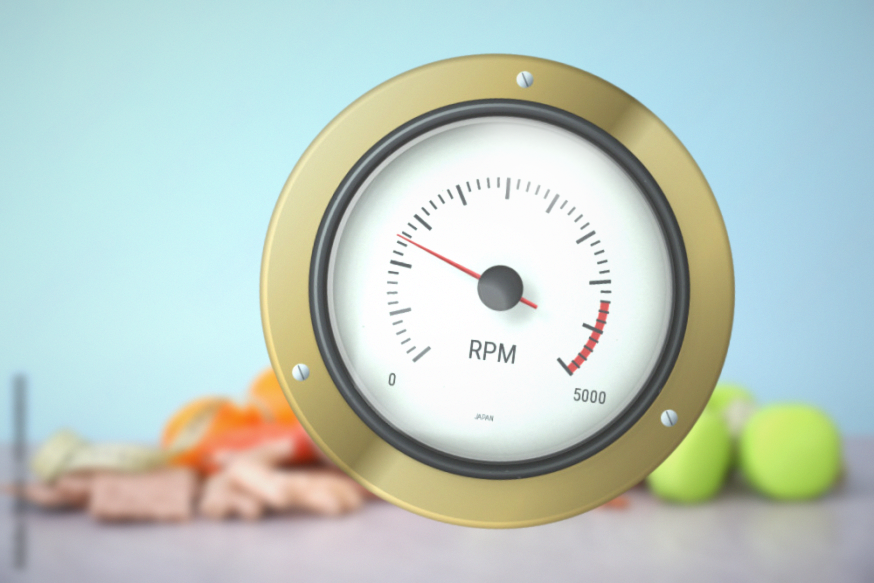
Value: 1250 rpm
